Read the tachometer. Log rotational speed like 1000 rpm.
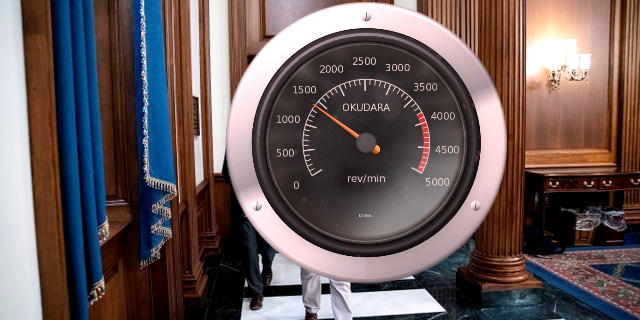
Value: 1400 rpm
